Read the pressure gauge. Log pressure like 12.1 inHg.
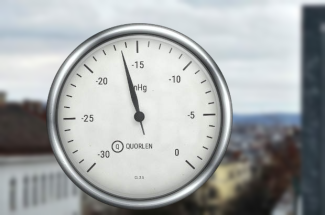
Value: -16.5 inHg
